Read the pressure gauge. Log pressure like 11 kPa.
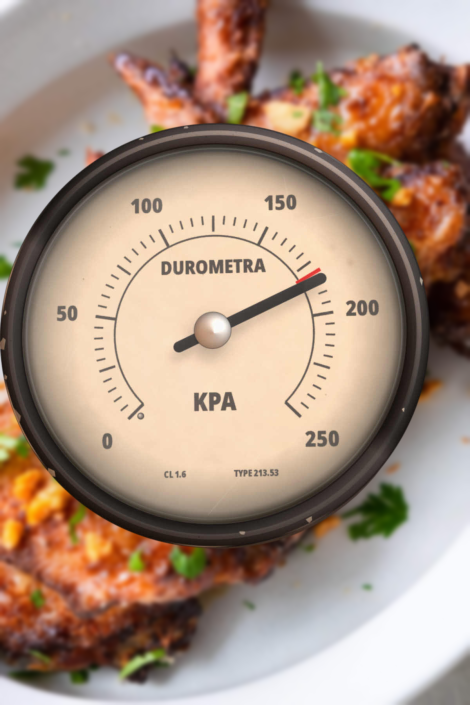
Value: 185 kPa
